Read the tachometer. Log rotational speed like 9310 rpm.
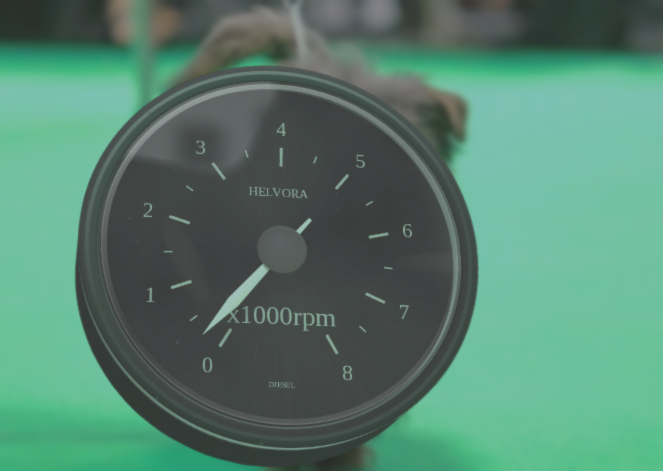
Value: 250 rpm
